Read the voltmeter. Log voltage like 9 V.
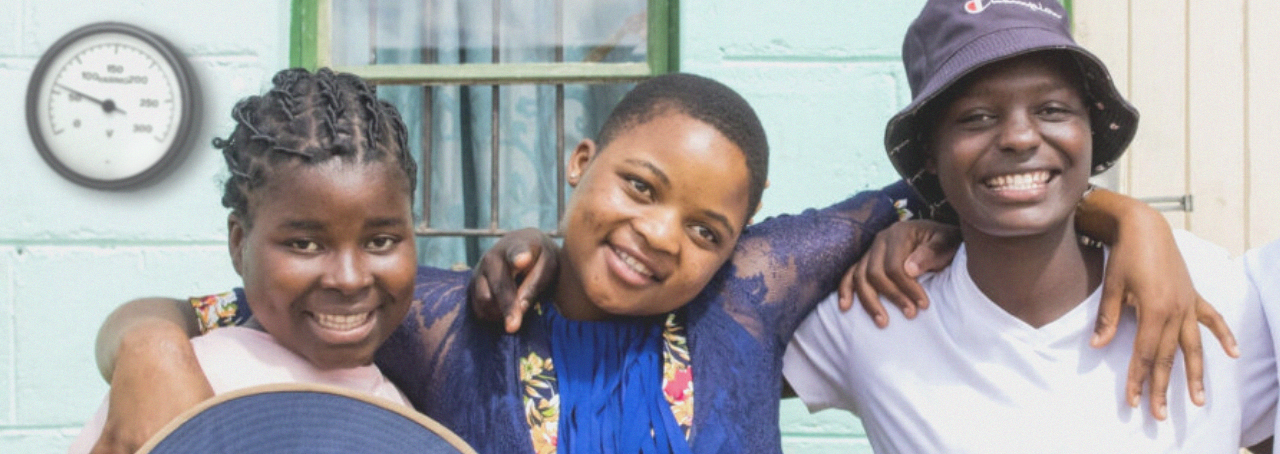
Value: 60 V
